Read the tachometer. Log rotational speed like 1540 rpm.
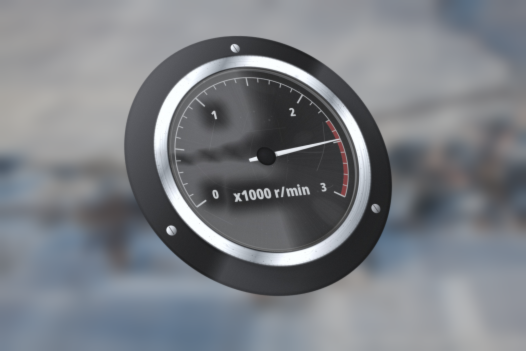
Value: 2500 rpm
